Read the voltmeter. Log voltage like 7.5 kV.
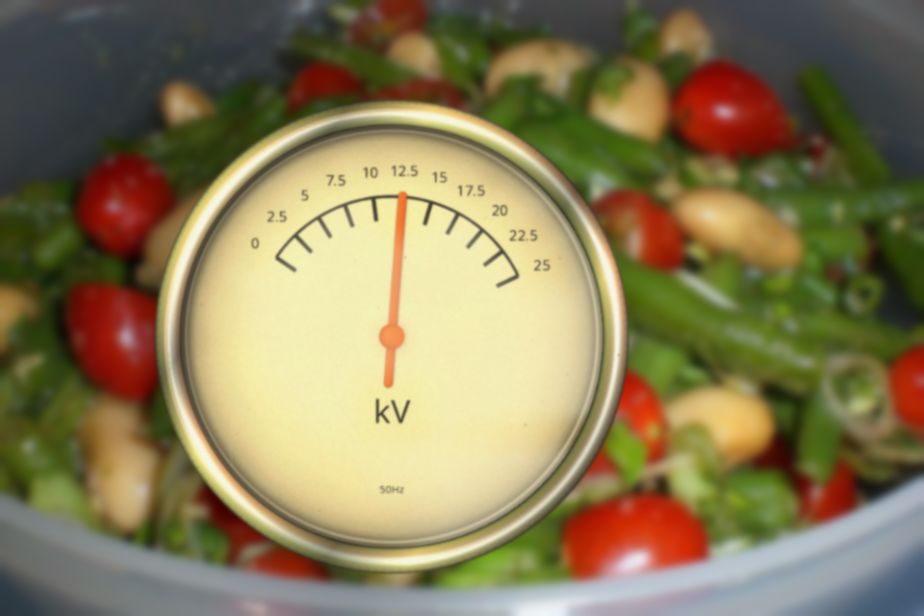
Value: 12.5 kV
